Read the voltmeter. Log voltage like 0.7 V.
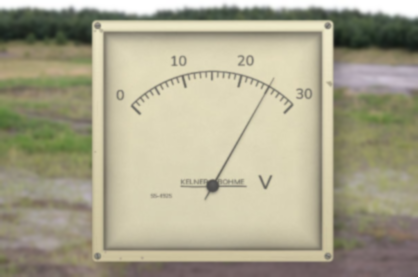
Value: 25 V
